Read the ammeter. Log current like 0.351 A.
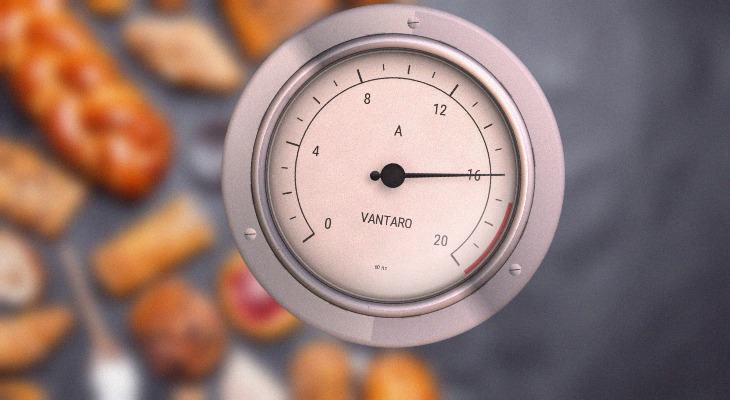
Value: 16 A
